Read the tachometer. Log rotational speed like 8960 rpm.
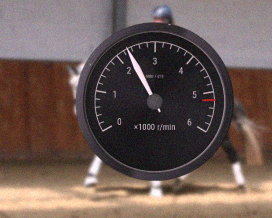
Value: 2300 rpm
